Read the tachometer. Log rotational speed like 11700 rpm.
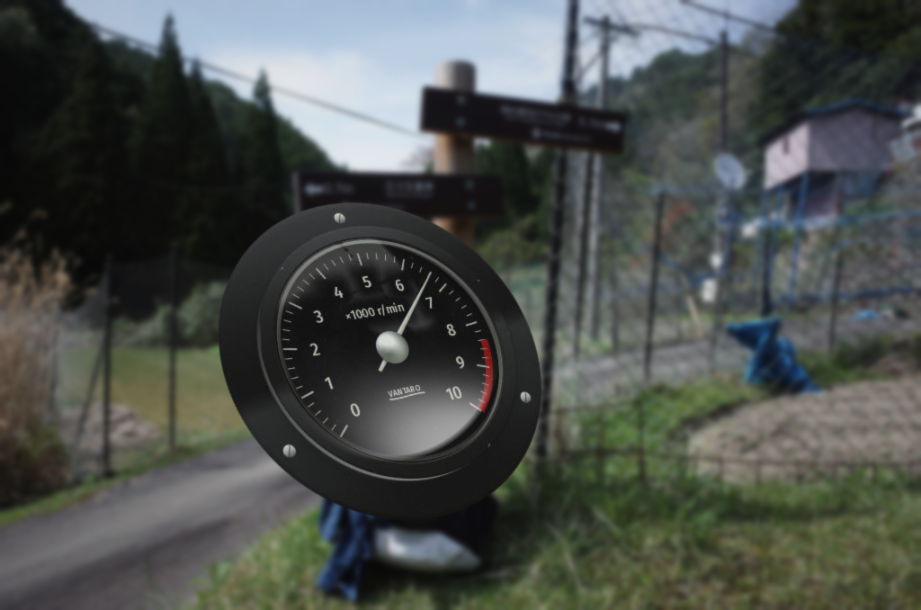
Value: 6600 rpm
